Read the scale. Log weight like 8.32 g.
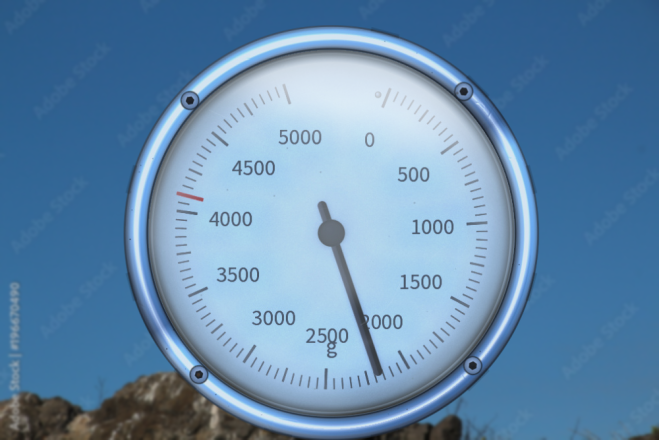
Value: 2175 g
